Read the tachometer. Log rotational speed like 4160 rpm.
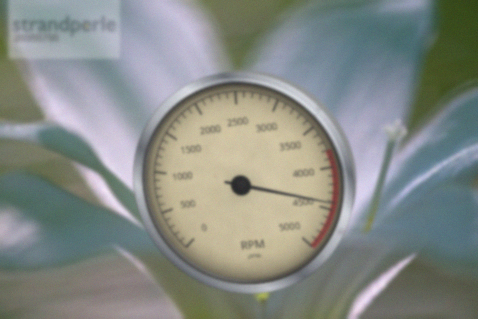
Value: 4400 rpm
